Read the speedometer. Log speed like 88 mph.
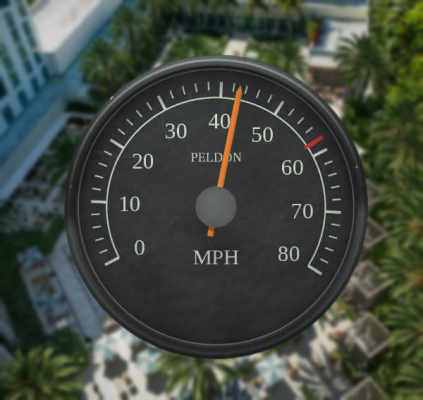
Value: 43 mph
